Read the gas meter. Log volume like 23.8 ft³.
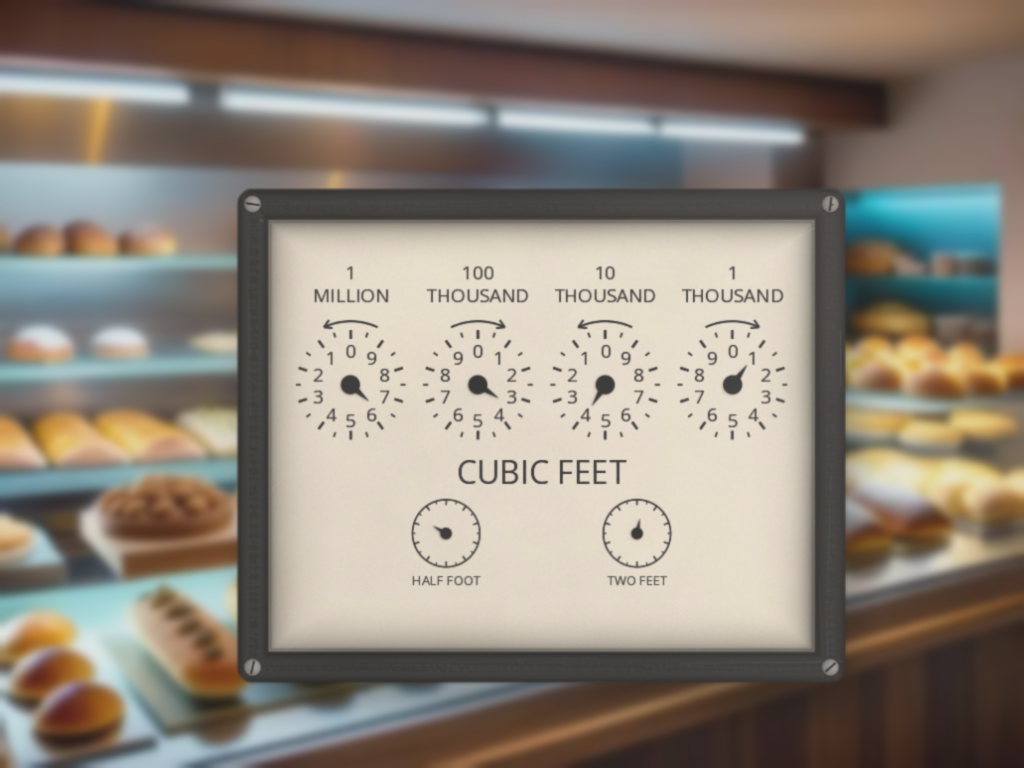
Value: 634100 ft³
